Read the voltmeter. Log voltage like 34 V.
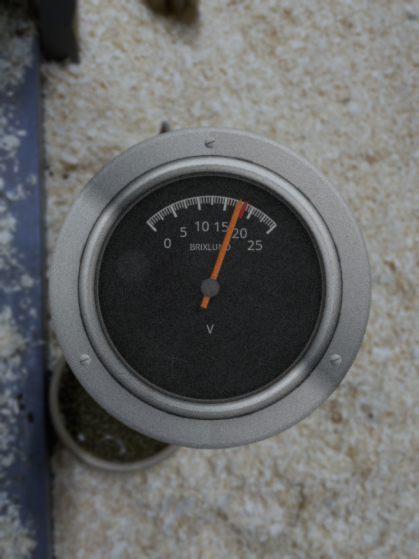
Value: 17.5 V
